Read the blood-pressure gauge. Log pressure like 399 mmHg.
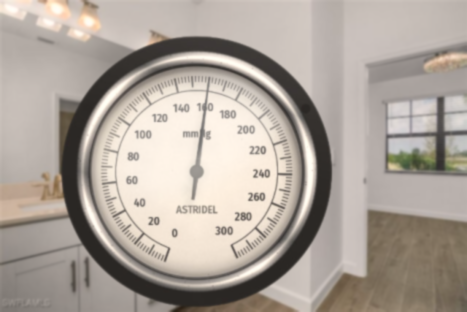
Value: 160 mmHg
